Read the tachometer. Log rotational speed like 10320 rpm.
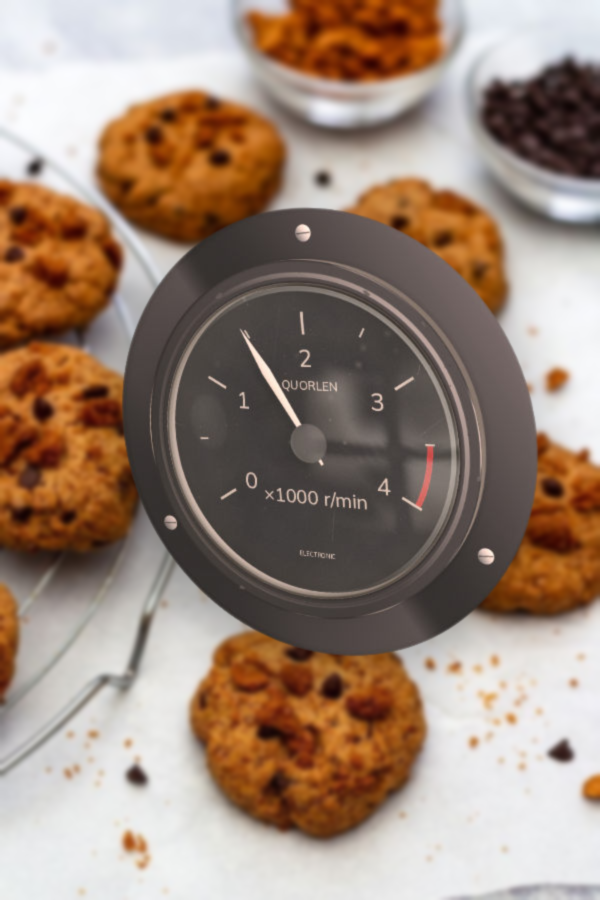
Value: 1500 rpm
